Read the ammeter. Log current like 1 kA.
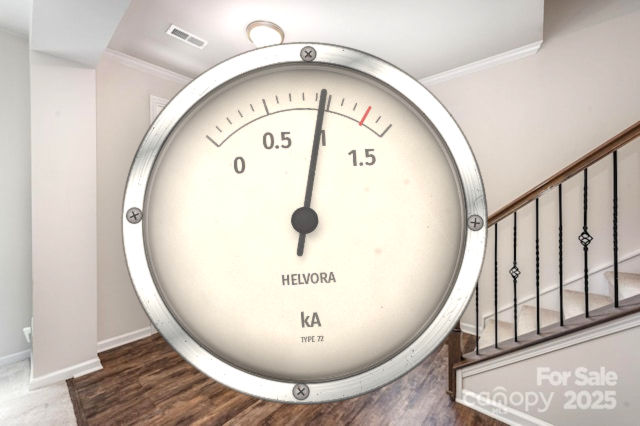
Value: 0.95 kA
